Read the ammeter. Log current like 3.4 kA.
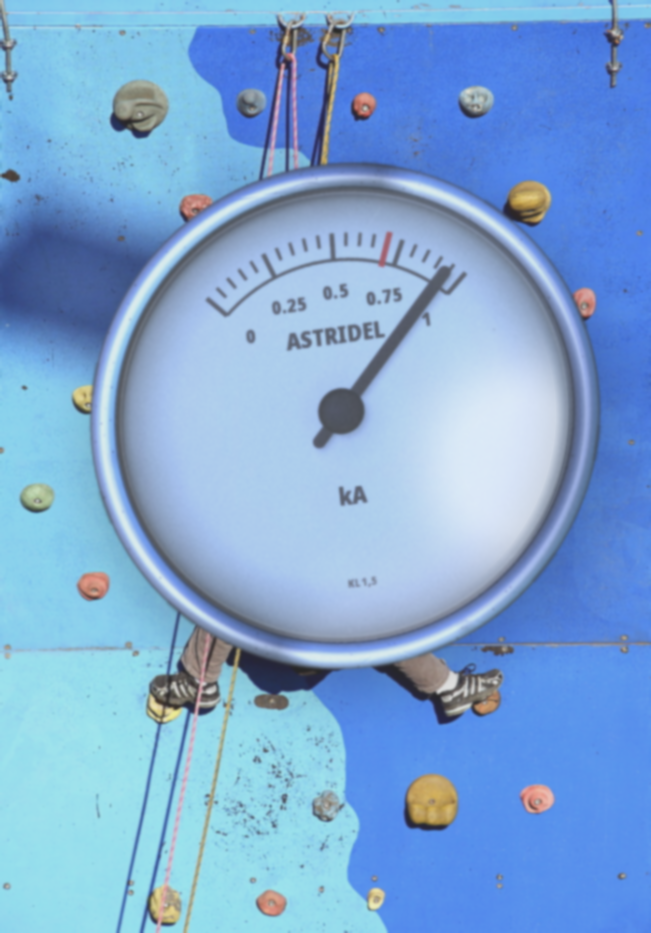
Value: 0.95 kA
